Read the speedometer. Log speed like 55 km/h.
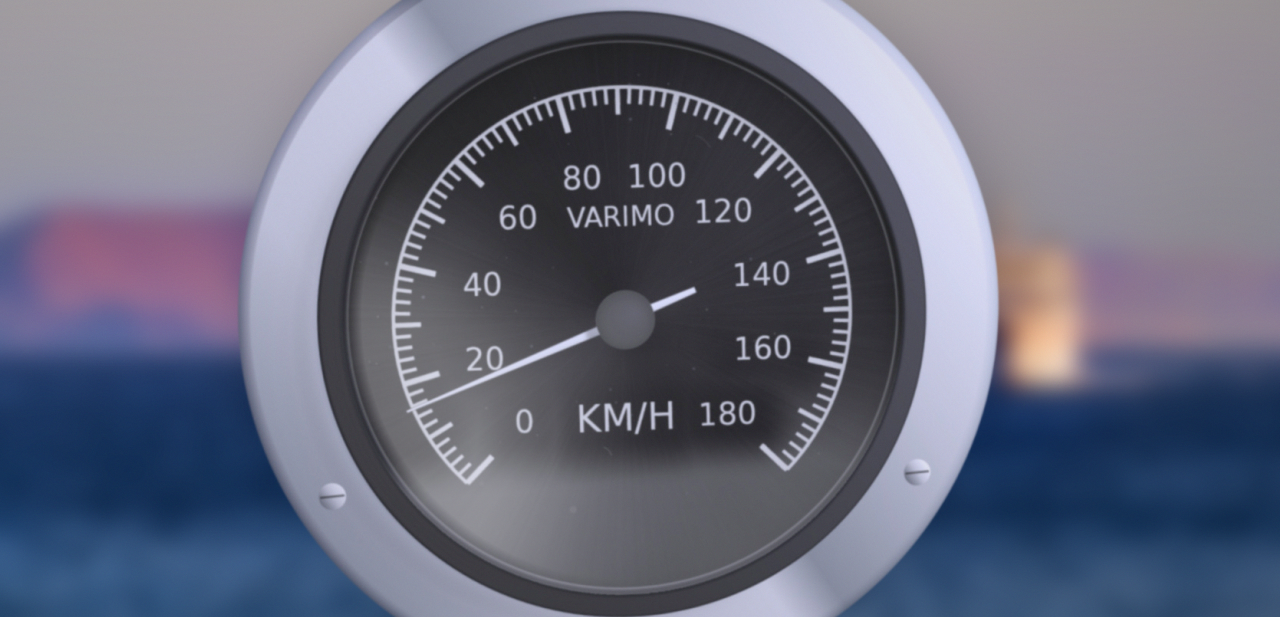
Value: 16 km/h
